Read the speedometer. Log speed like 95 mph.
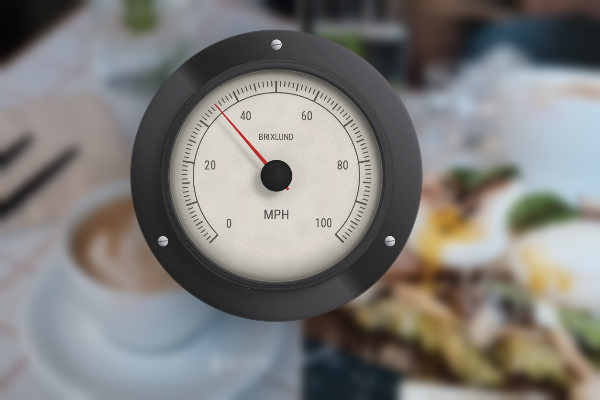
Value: 35 mph
